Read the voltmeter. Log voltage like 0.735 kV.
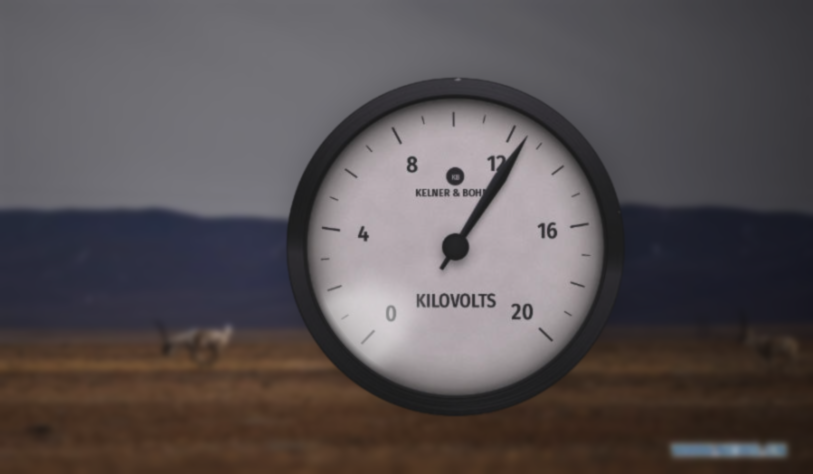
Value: 12.5 kV
